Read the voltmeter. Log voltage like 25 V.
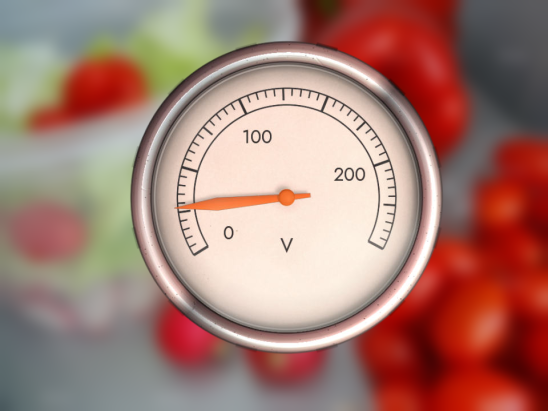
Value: 27.5 V
